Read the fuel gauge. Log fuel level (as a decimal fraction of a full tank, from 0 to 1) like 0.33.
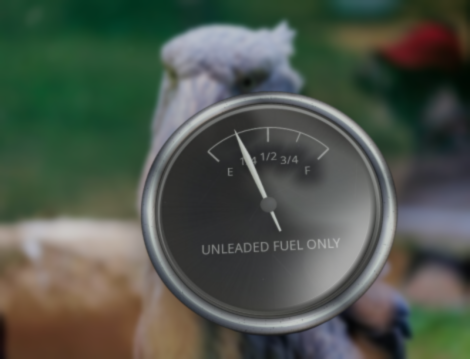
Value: 0.25
